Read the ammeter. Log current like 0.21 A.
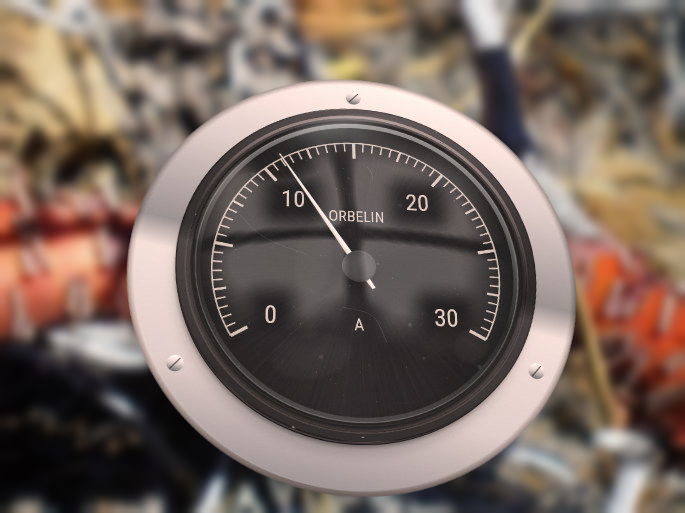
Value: 11 A
